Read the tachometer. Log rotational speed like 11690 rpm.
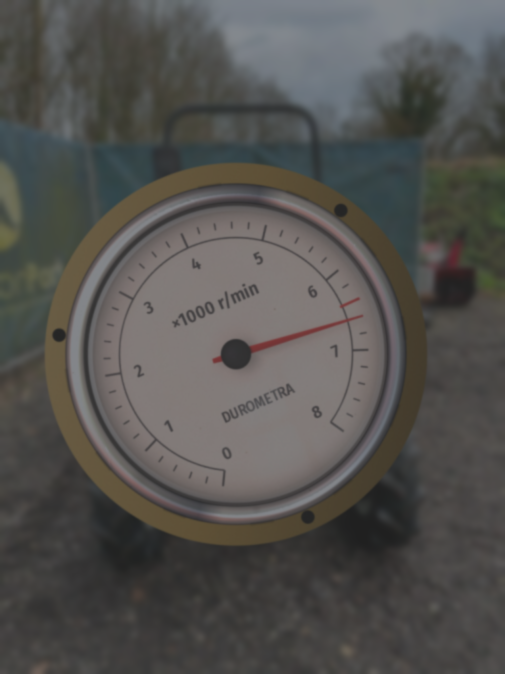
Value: 6600 rpm
